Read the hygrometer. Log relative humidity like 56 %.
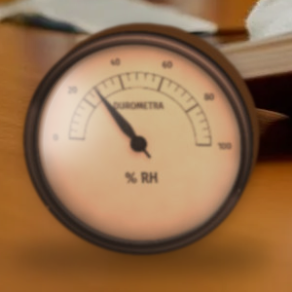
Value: 28 %
